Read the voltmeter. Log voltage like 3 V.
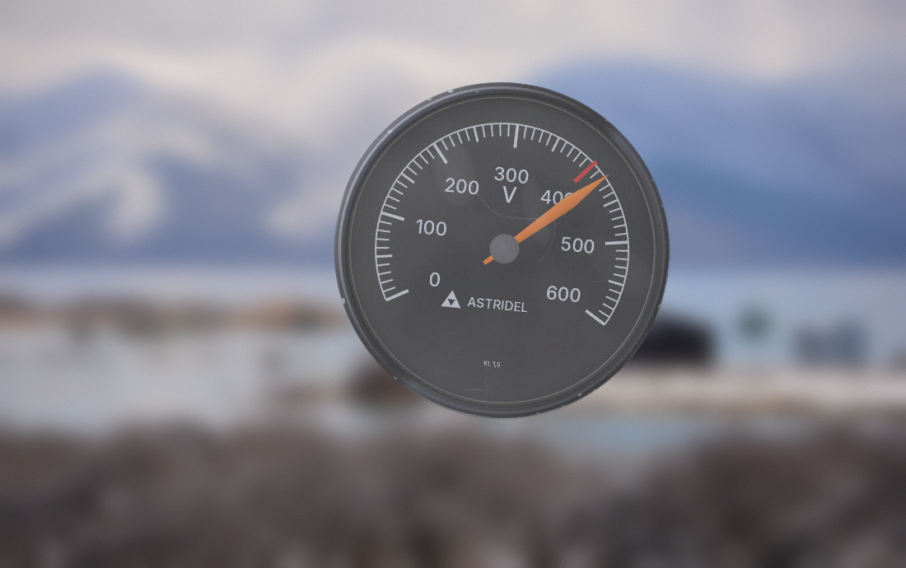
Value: 420 V
